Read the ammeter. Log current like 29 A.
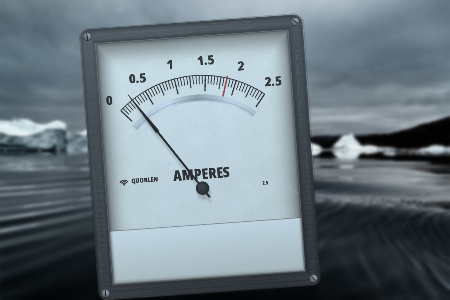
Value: 0.25 A
